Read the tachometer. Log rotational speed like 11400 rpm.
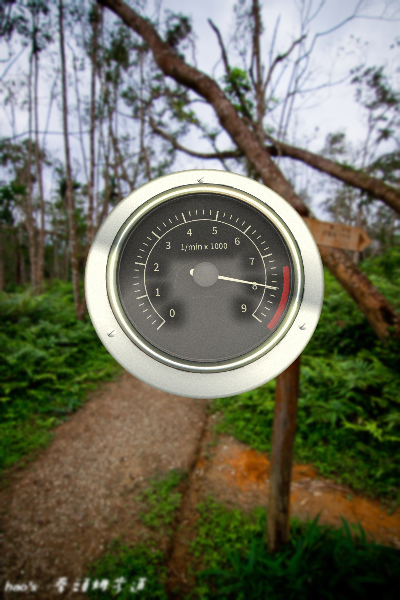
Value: 8000 rpm
